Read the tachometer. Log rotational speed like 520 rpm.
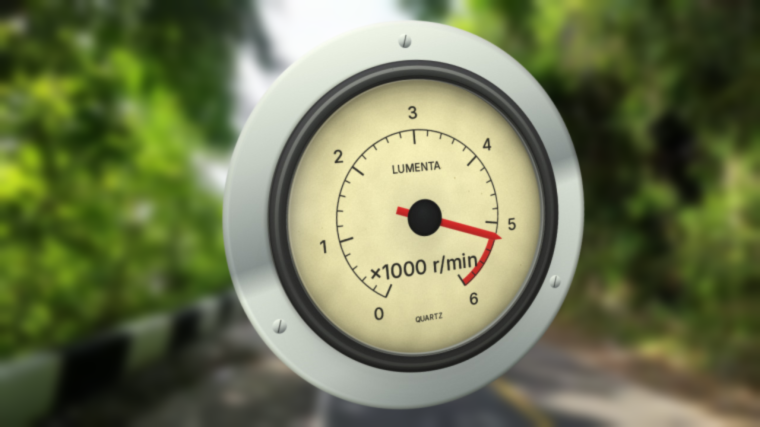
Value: 5200 rpm
